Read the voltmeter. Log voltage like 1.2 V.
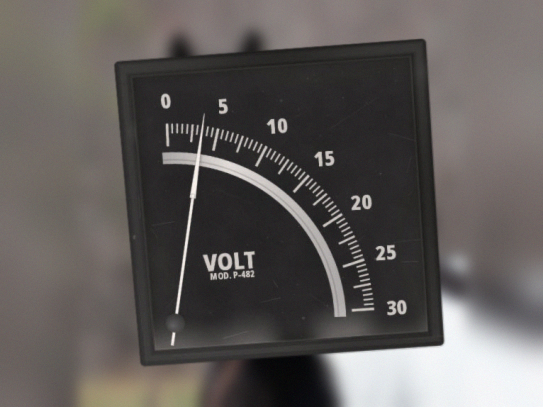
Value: 3.5 V
